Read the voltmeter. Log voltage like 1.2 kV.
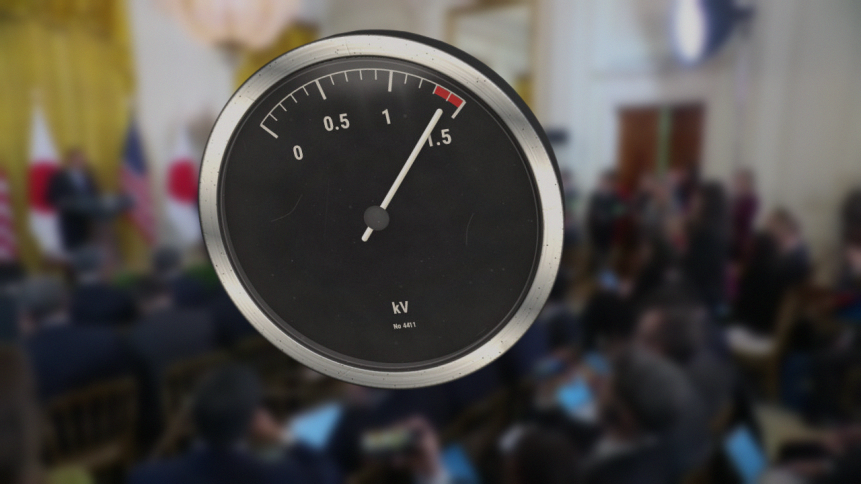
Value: 1.4 kV
